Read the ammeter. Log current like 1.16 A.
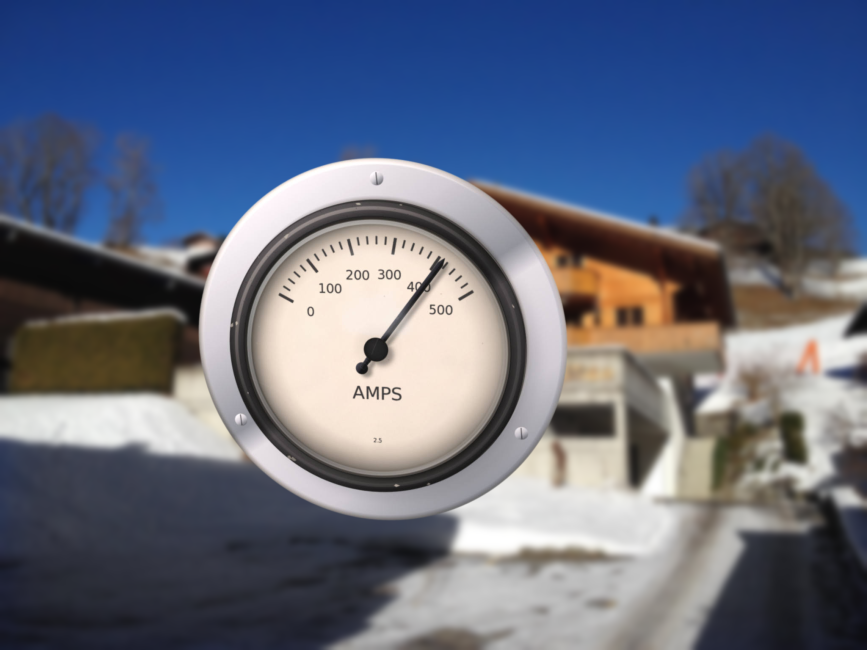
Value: 410 A
